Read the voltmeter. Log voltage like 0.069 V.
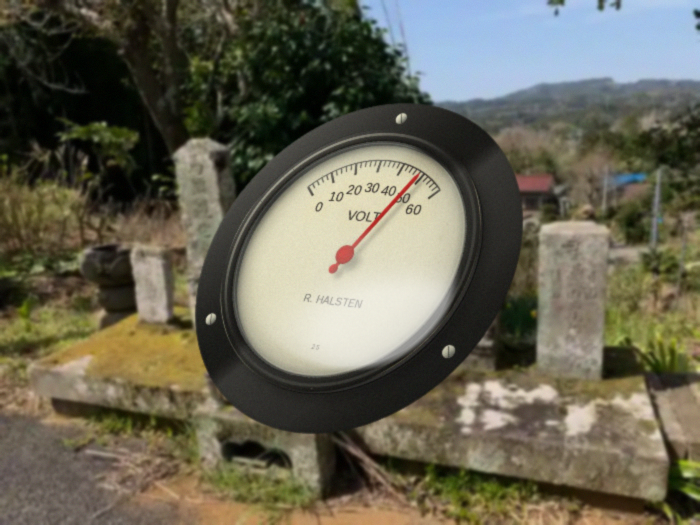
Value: 50 V
